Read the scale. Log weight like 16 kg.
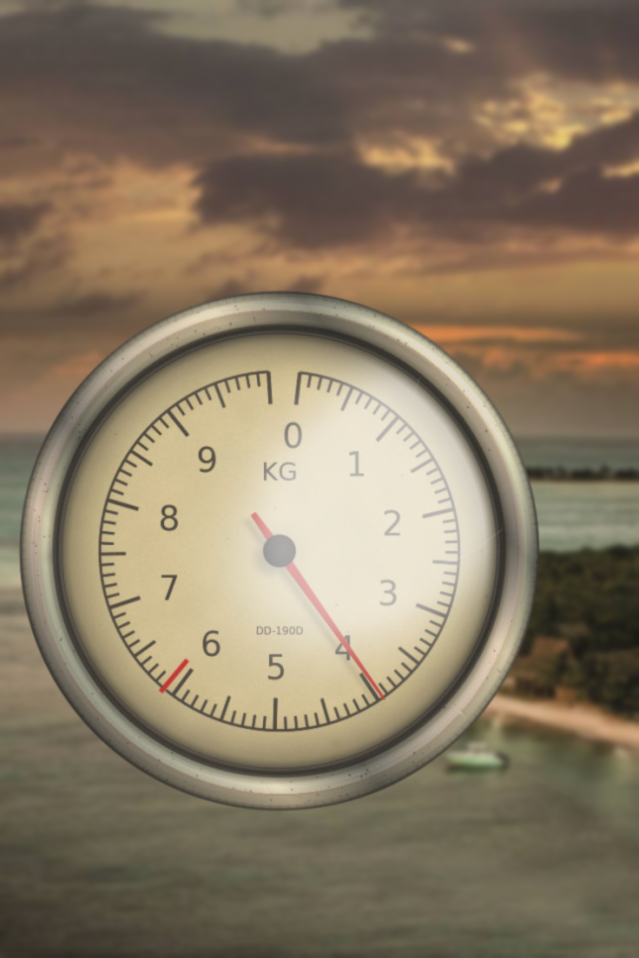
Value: 3.95 kg
